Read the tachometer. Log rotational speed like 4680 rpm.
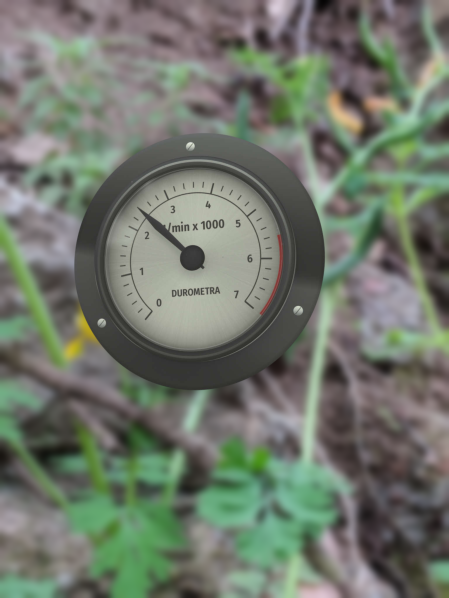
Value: 2400 rpm
